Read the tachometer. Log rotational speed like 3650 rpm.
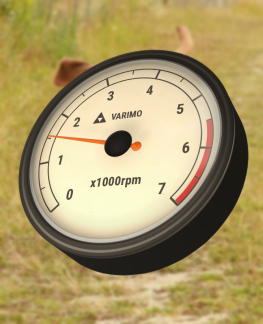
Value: 1500 rpm
